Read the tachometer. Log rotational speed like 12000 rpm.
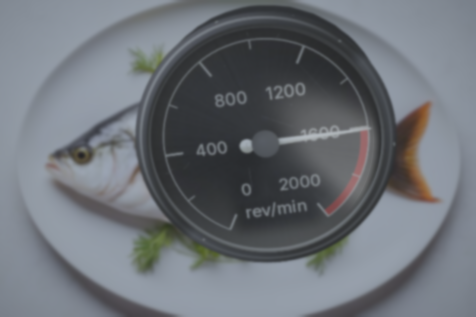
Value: 1600 rpm
